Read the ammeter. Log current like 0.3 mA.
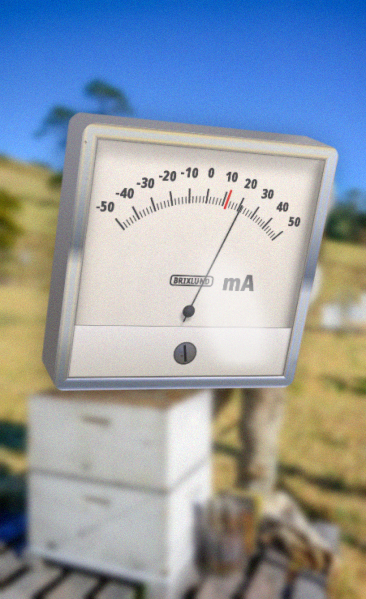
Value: 20 mA
